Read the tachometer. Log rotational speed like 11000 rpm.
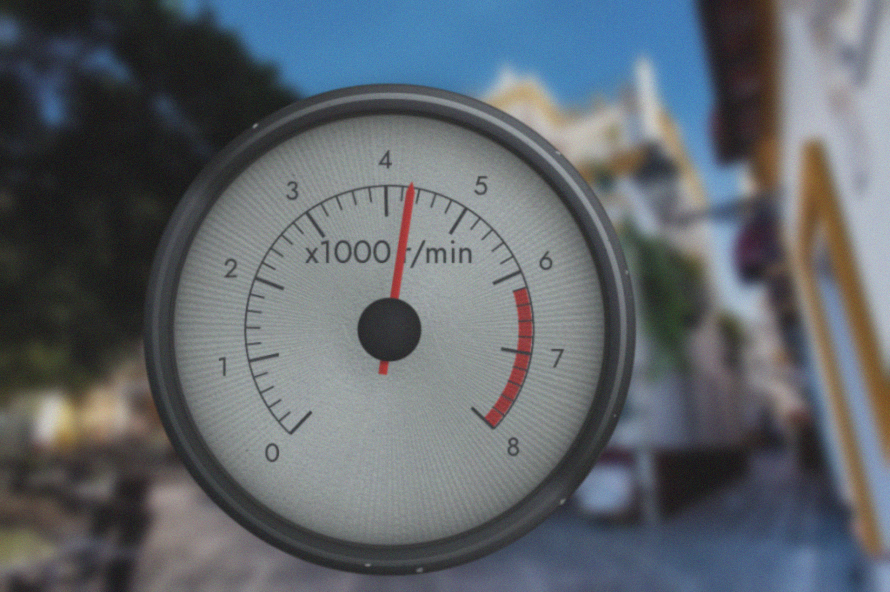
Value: 4300 rpm
